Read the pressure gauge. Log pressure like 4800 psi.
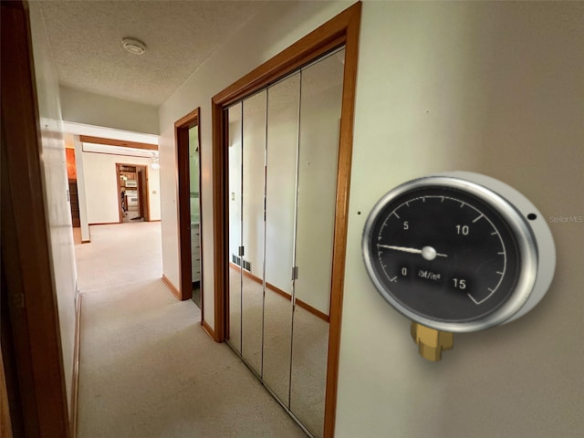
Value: 2.5 psi
